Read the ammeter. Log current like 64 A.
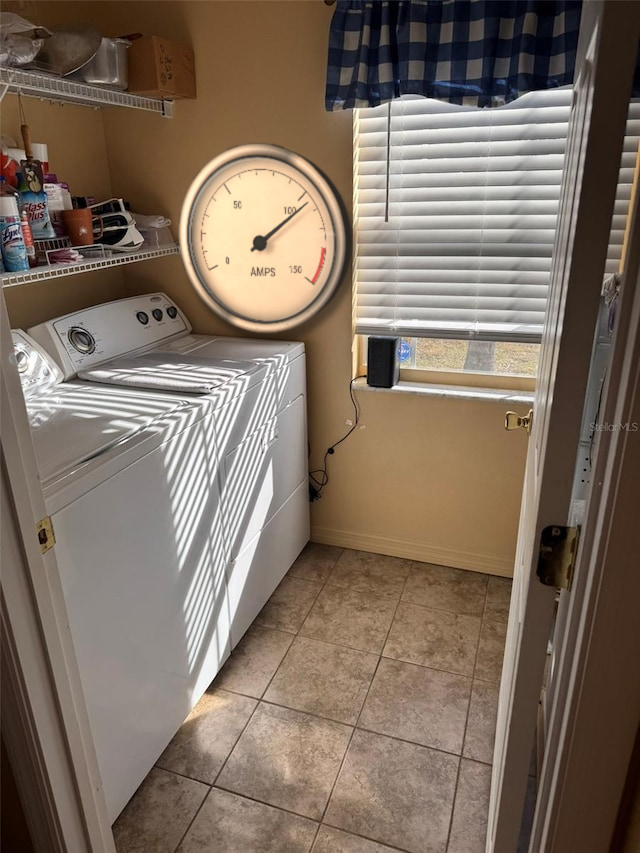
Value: 105 A
